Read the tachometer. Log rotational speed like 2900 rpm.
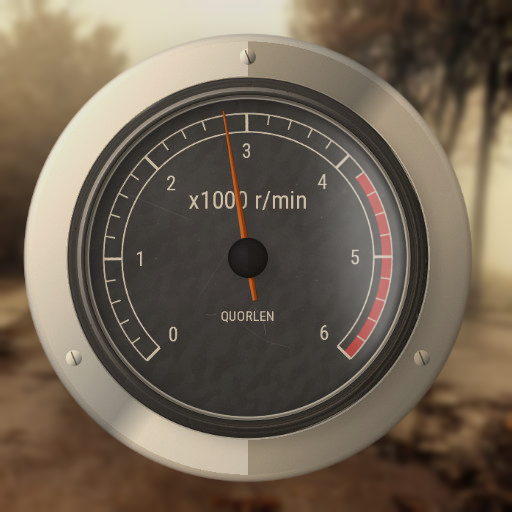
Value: 2800 rpm
